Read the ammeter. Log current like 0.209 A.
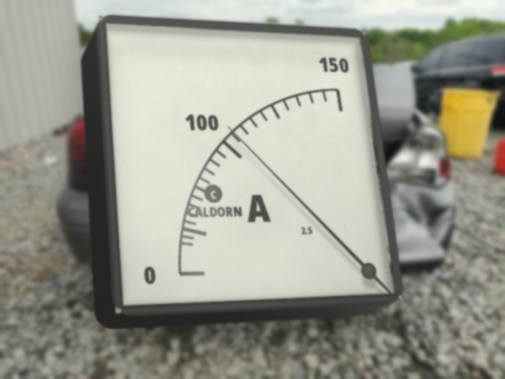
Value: 105 A
